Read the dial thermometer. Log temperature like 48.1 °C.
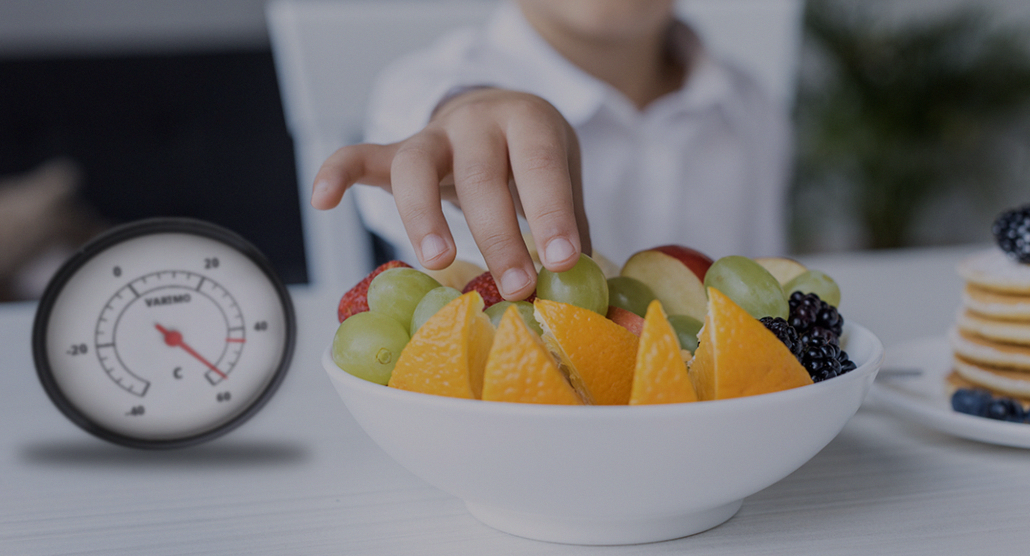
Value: 56 °C
